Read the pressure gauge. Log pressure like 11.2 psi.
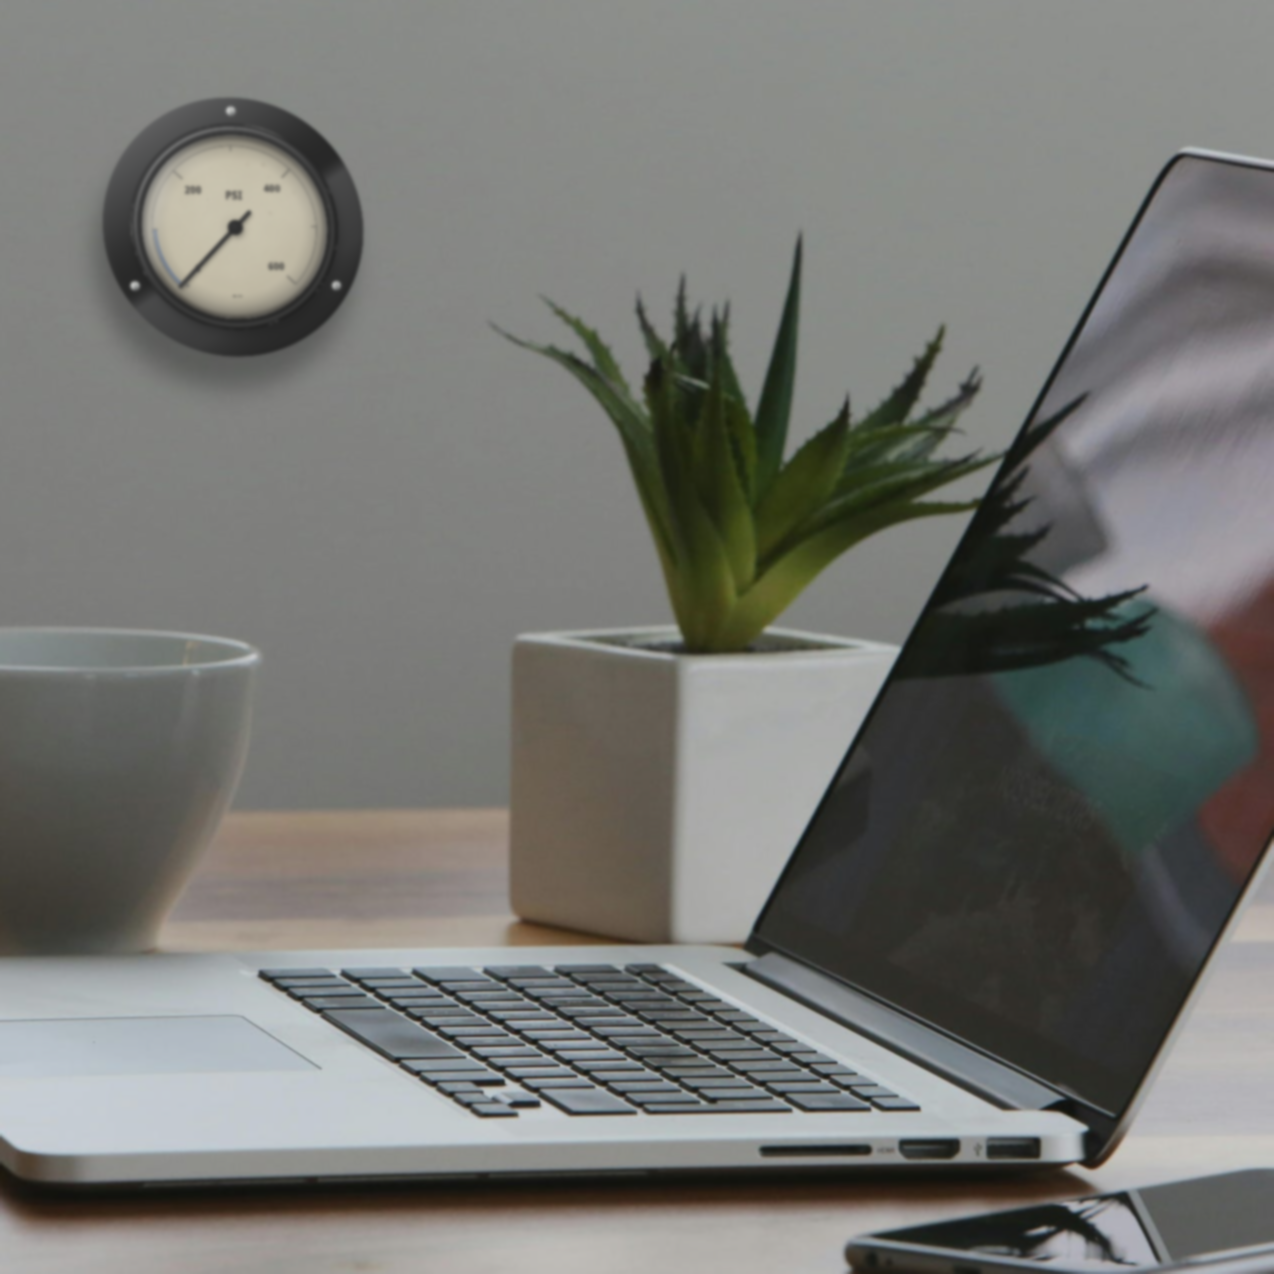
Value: 0 psi
